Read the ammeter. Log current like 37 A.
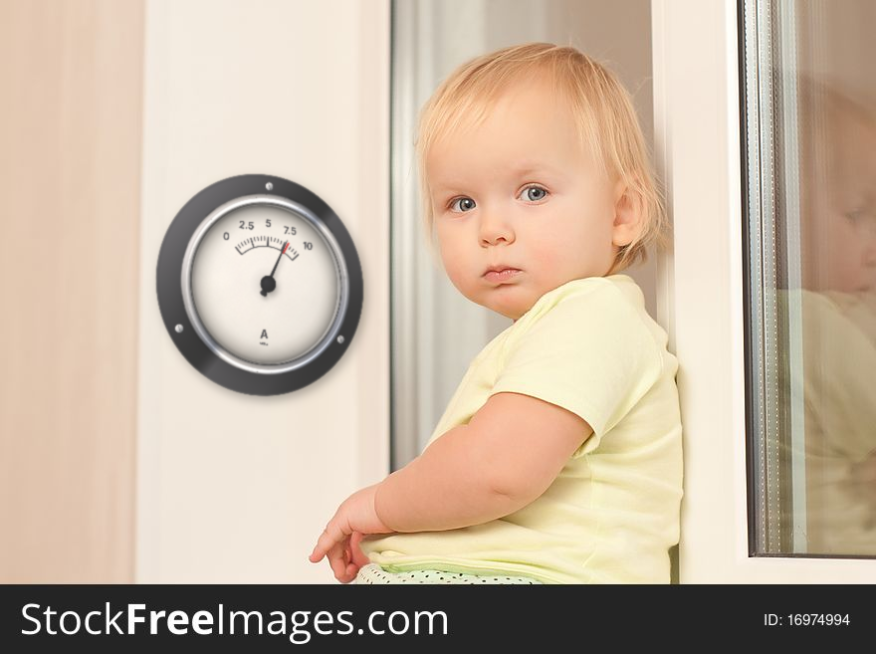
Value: 7.5 A
